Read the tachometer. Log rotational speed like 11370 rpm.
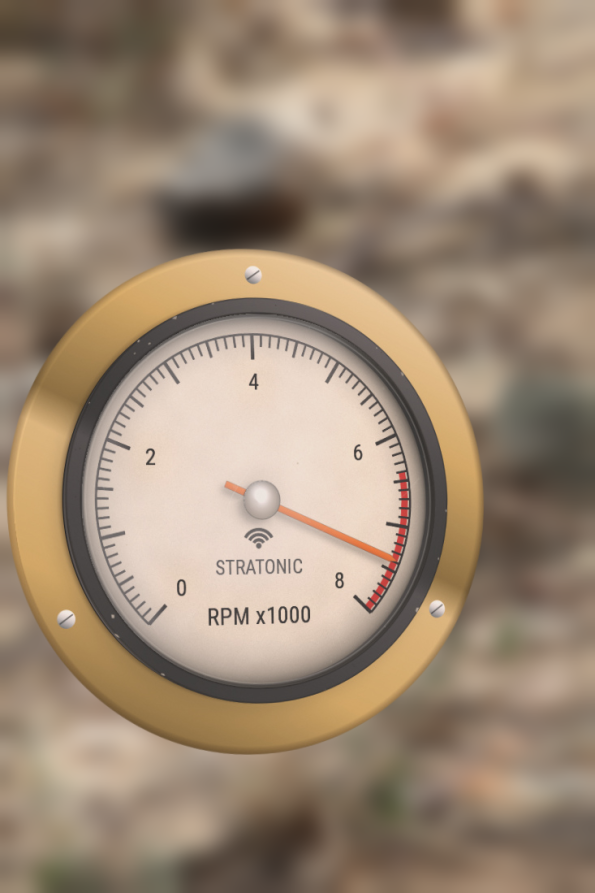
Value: 7400 rpm
